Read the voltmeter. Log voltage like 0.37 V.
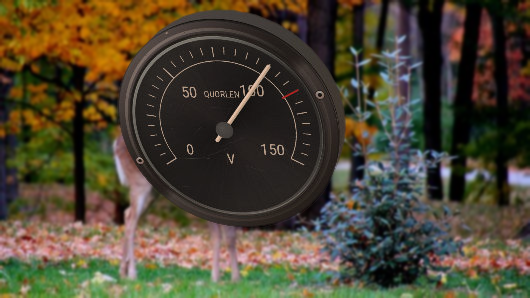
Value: 100 V
